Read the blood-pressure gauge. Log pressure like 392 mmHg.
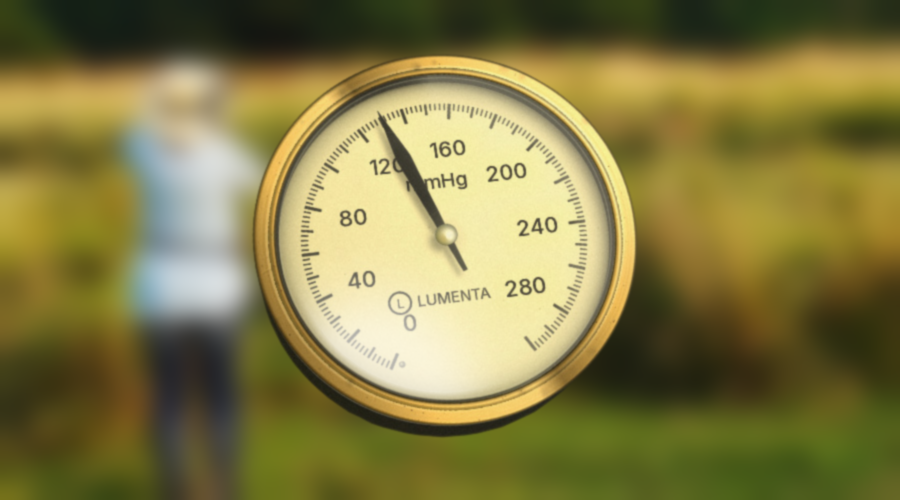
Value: 130 mmHg
